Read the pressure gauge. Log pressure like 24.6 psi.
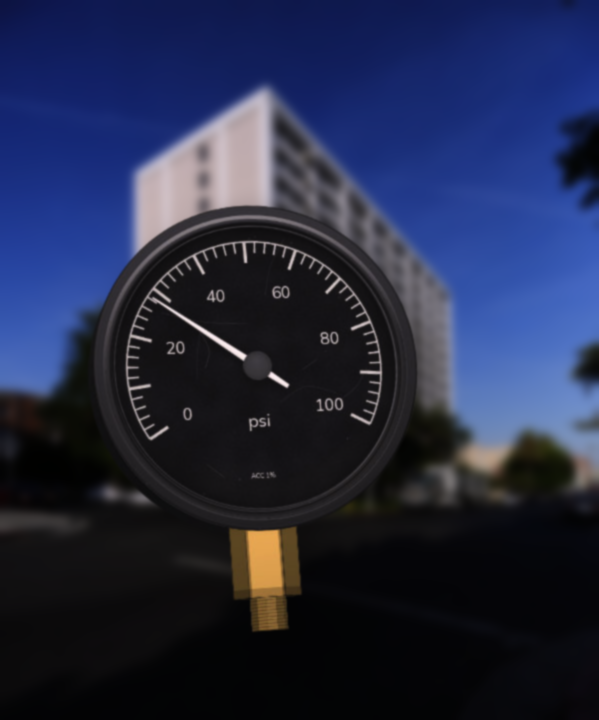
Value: 28 psi
